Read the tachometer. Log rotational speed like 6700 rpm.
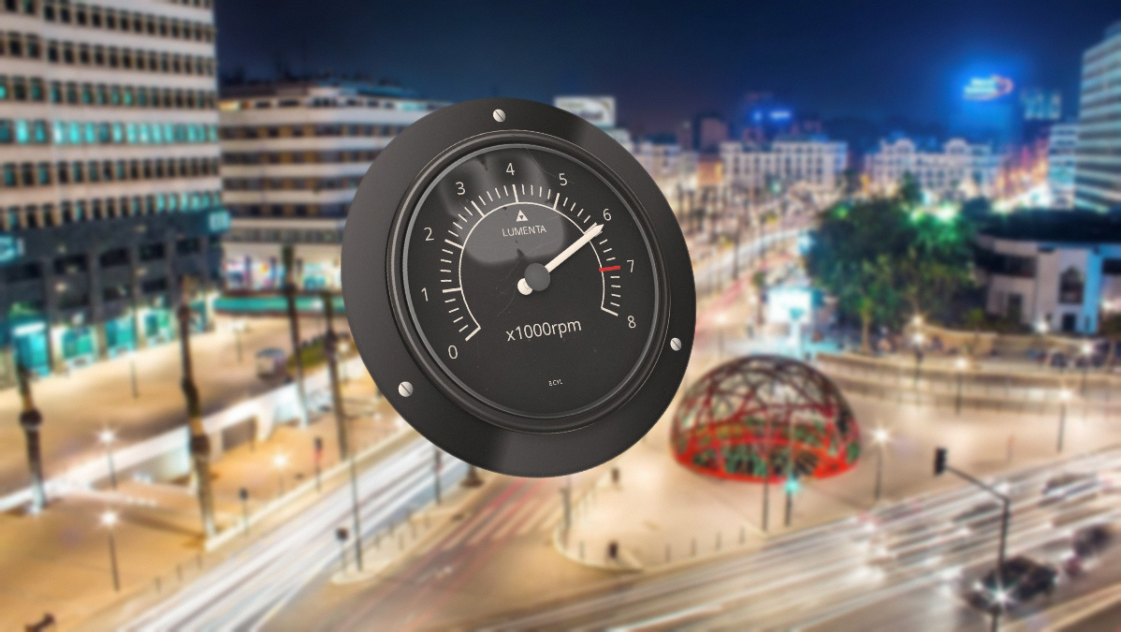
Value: 6100 rpm
